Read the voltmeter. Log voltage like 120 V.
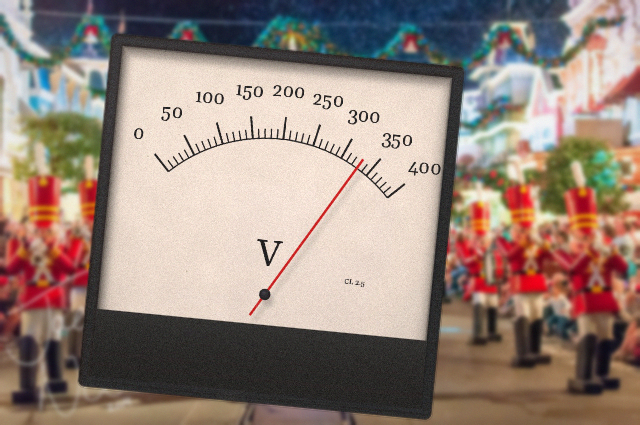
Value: 330 V
